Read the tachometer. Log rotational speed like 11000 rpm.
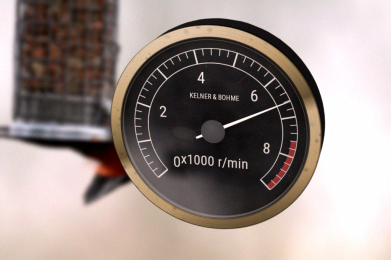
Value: 6600 rpm
